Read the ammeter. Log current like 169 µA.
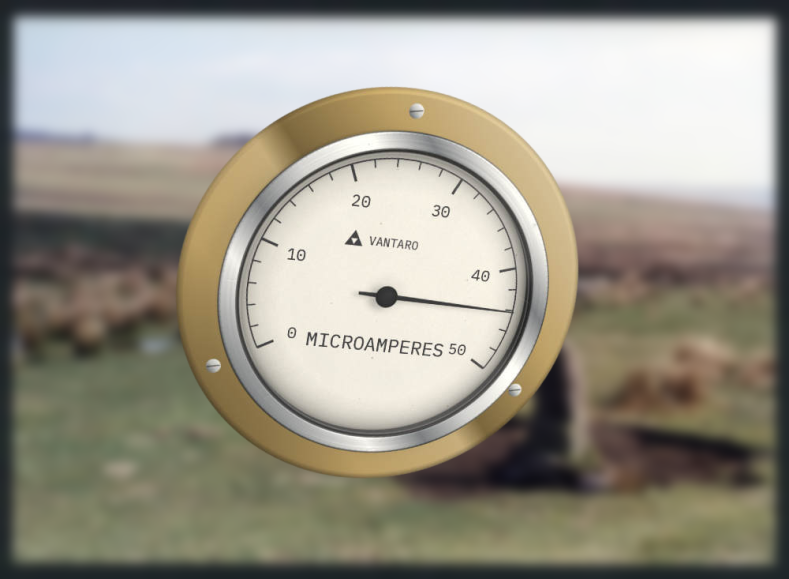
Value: 44 µA
